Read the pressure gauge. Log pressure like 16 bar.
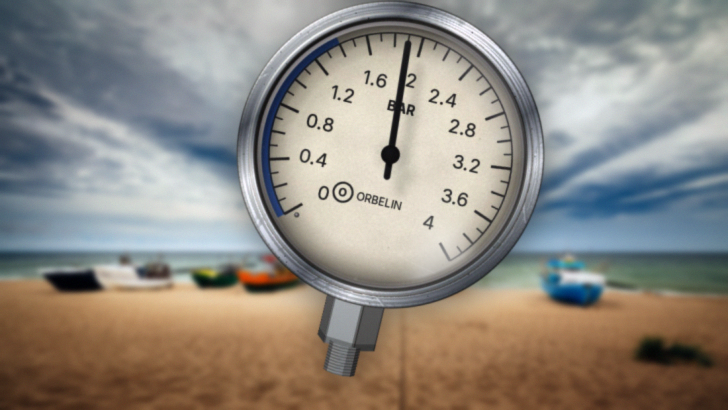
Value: 1.9 bar
